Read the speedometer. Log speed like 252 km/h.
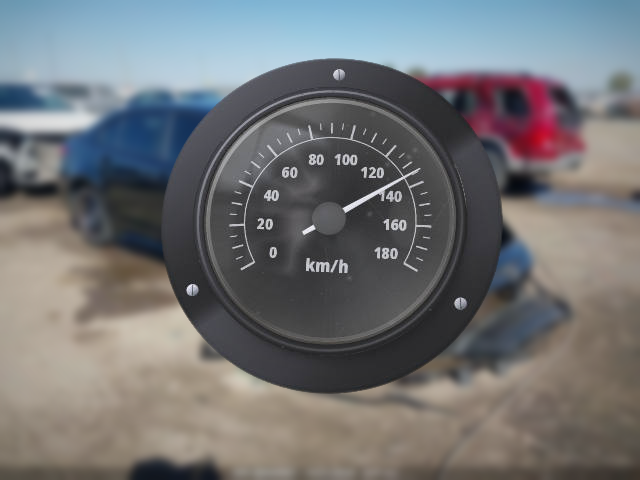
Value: 135 km/h
